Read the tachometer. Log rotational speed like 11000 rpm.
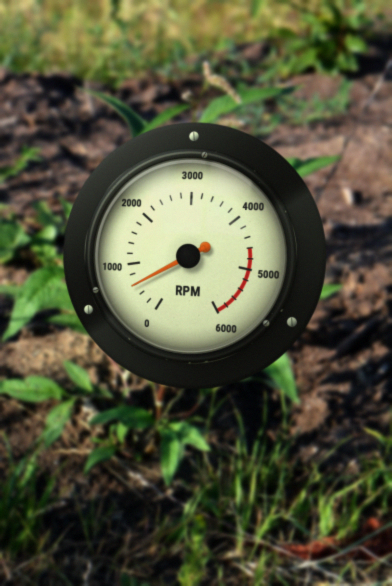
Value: 600 rpm
